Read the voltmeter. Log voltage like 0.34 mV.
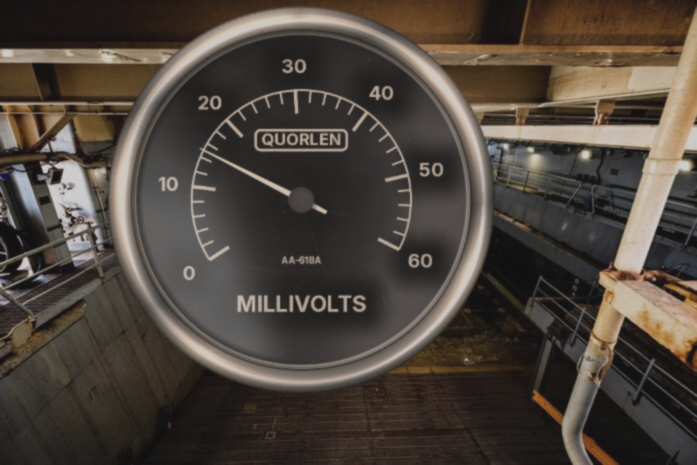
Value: 15 mV
